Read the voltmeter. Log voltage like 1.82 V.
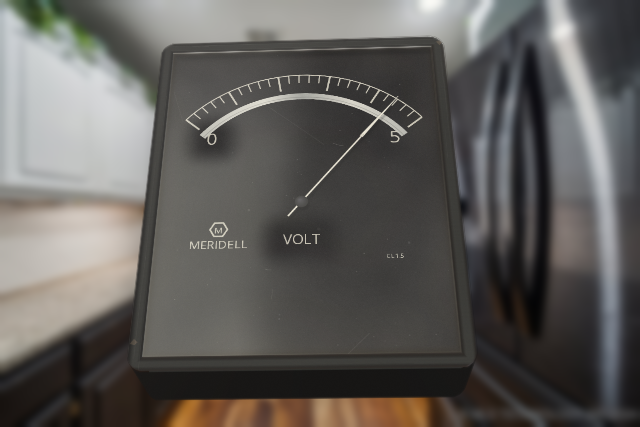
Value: 4.4 V
